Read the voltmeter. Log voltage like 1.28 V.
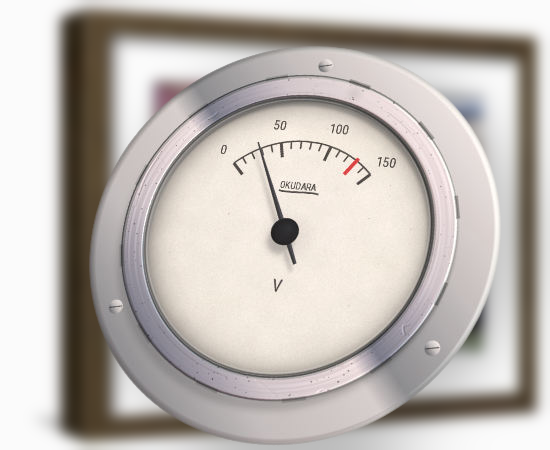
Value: 30 V
